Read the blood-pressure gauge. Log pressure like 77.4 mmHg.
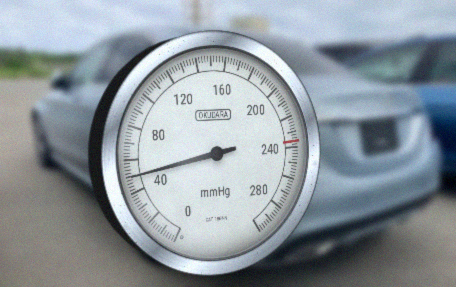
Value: 50 mmHg
